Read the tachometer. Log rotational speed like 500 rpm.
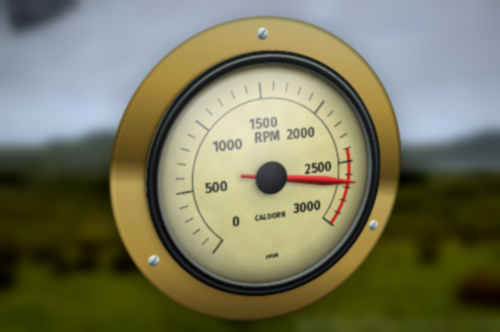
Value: 2650 rpm
